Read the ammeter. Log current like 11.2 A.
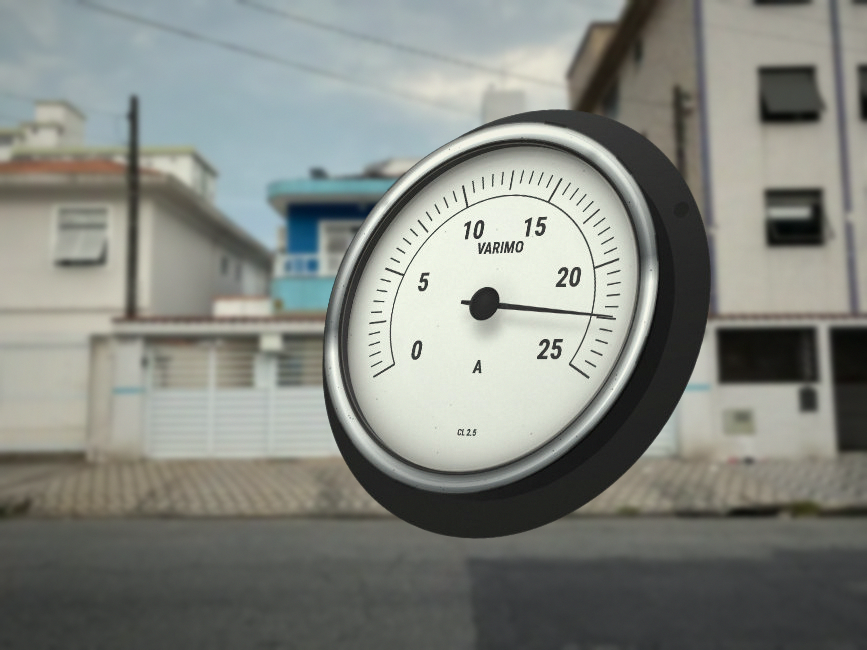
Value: 22.5 A
